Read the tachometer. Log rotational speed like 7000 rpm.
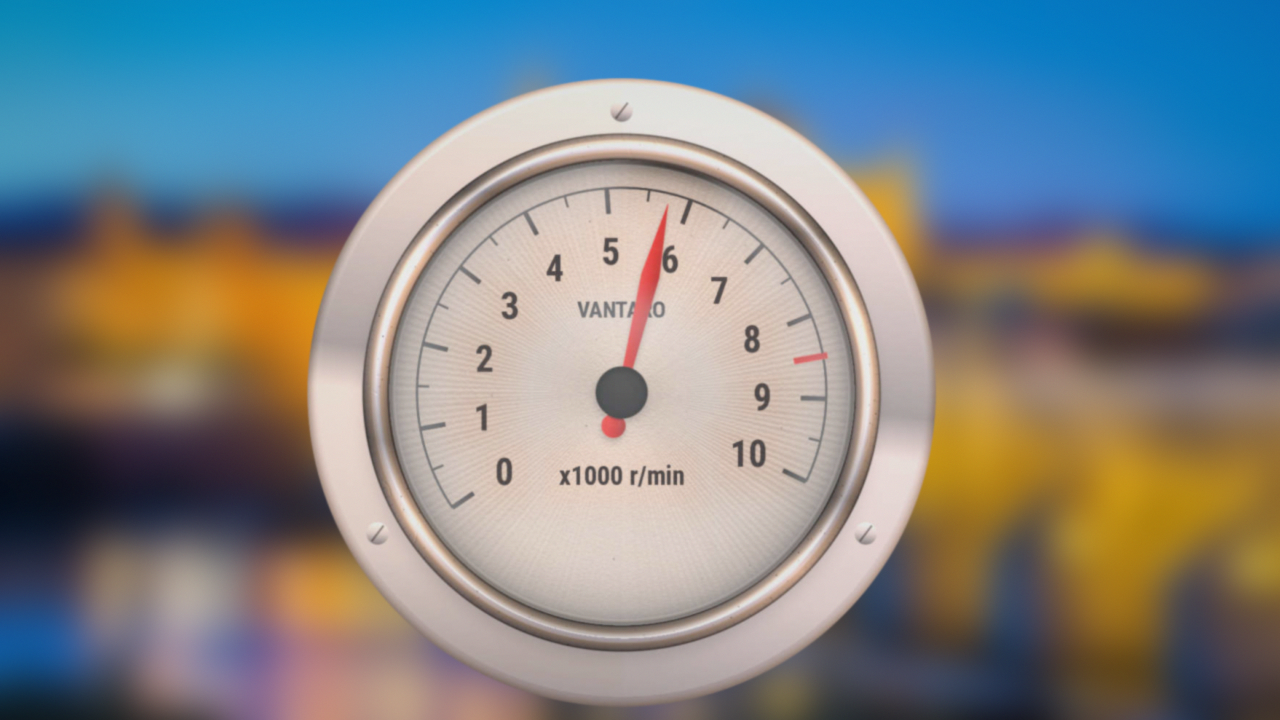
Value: 5750 rpm
